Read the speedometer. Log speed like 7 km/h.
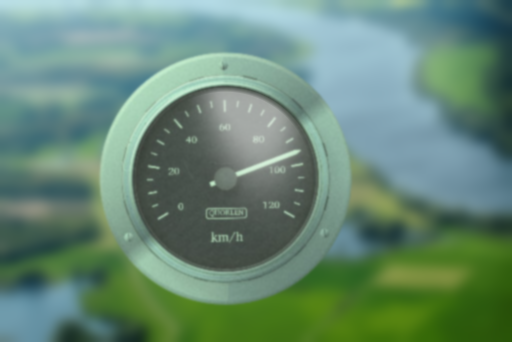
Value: 95 km/h
